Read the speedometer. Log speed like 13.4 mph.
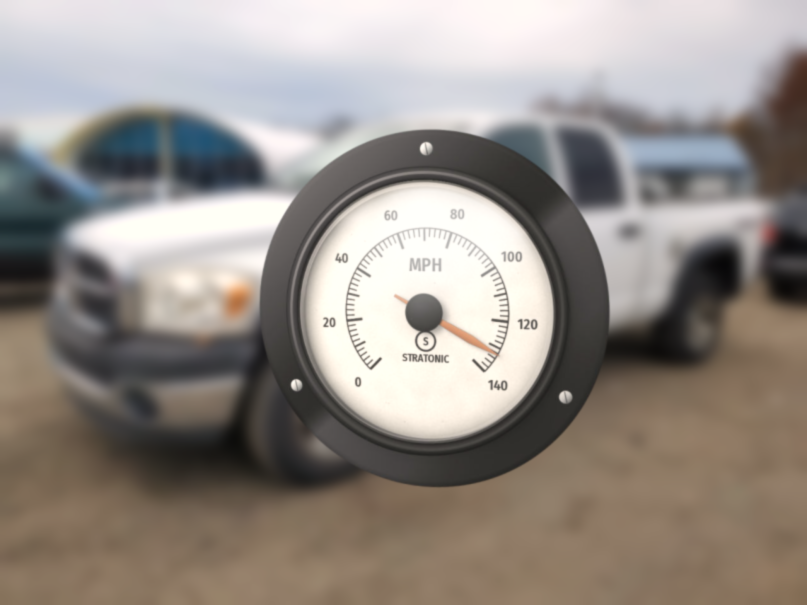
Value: 132 mph
